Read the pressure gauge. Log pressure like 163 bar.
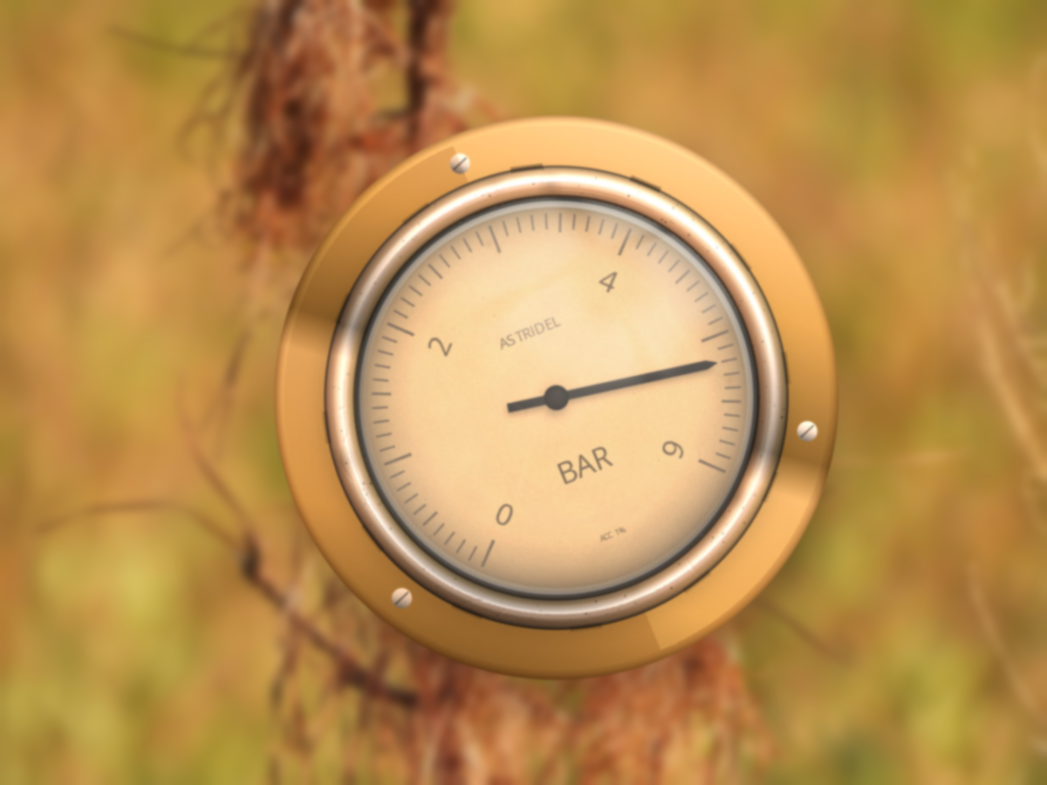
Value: 5.2 bar
